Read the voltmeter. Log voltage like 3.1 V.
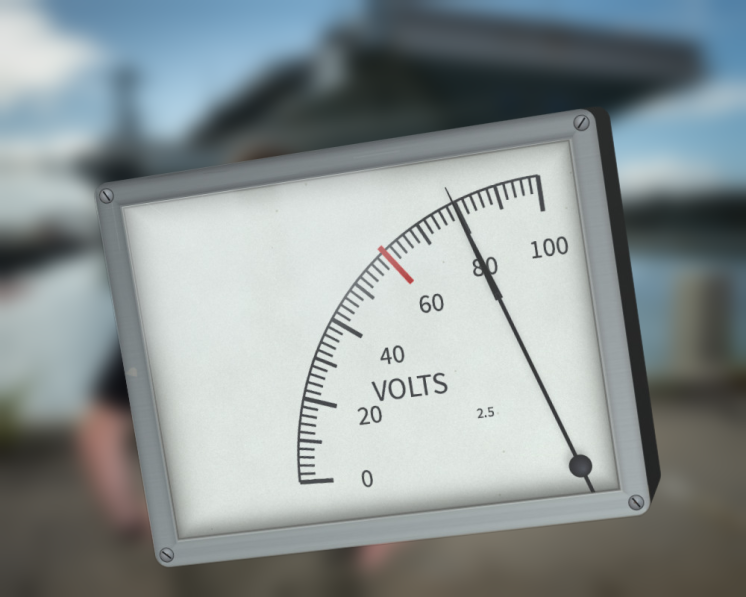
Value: 80 V
